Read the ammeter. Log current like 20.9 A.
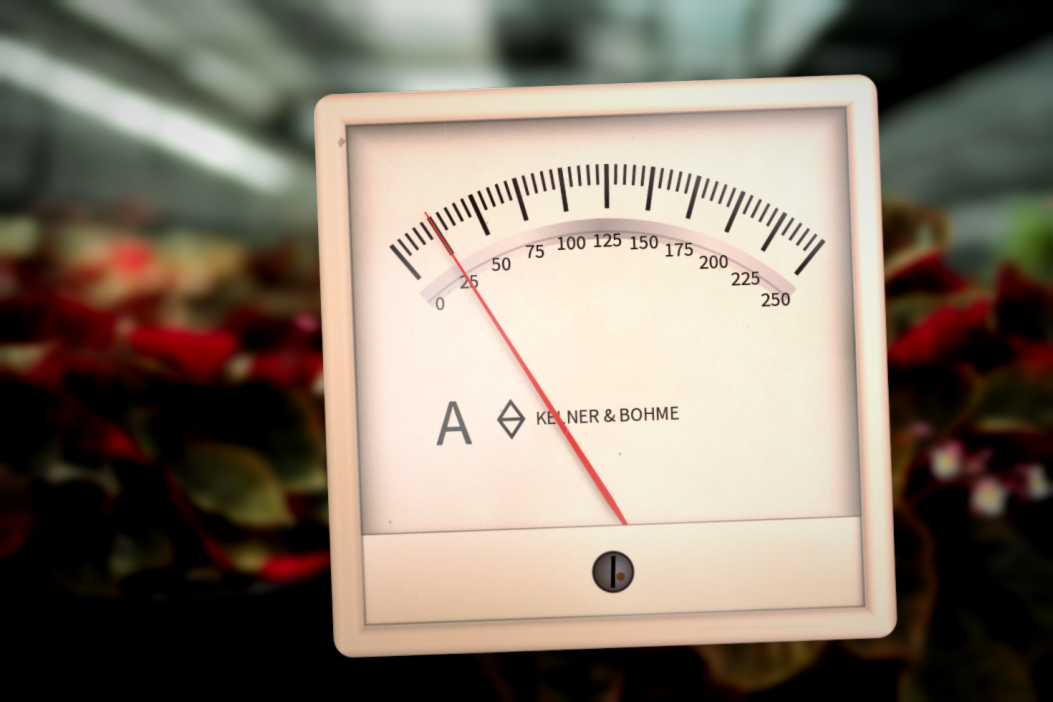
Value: 25 A
